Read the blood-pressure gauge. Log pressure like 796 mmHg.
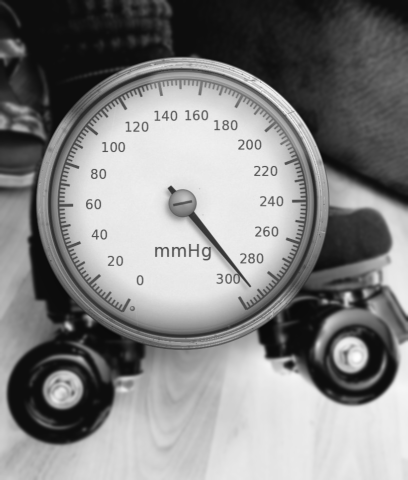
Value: 292 mmHg
